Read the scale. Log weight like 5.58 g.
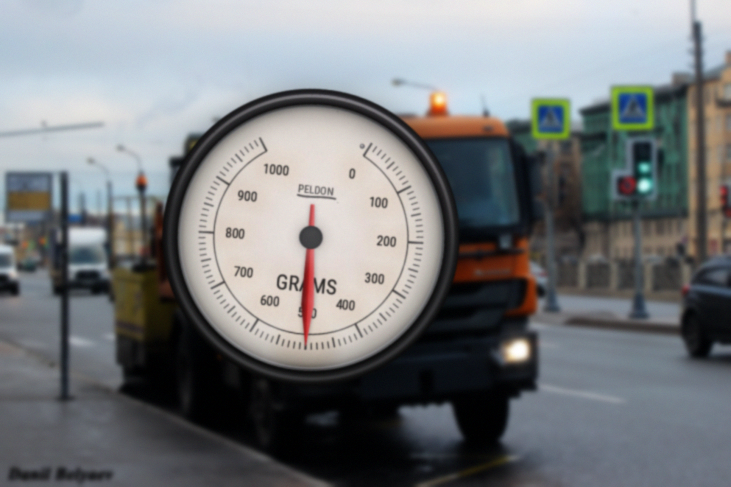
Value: 500 g
